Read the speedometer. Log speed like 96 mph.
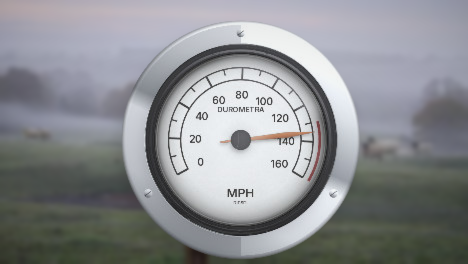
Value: 135 mph
